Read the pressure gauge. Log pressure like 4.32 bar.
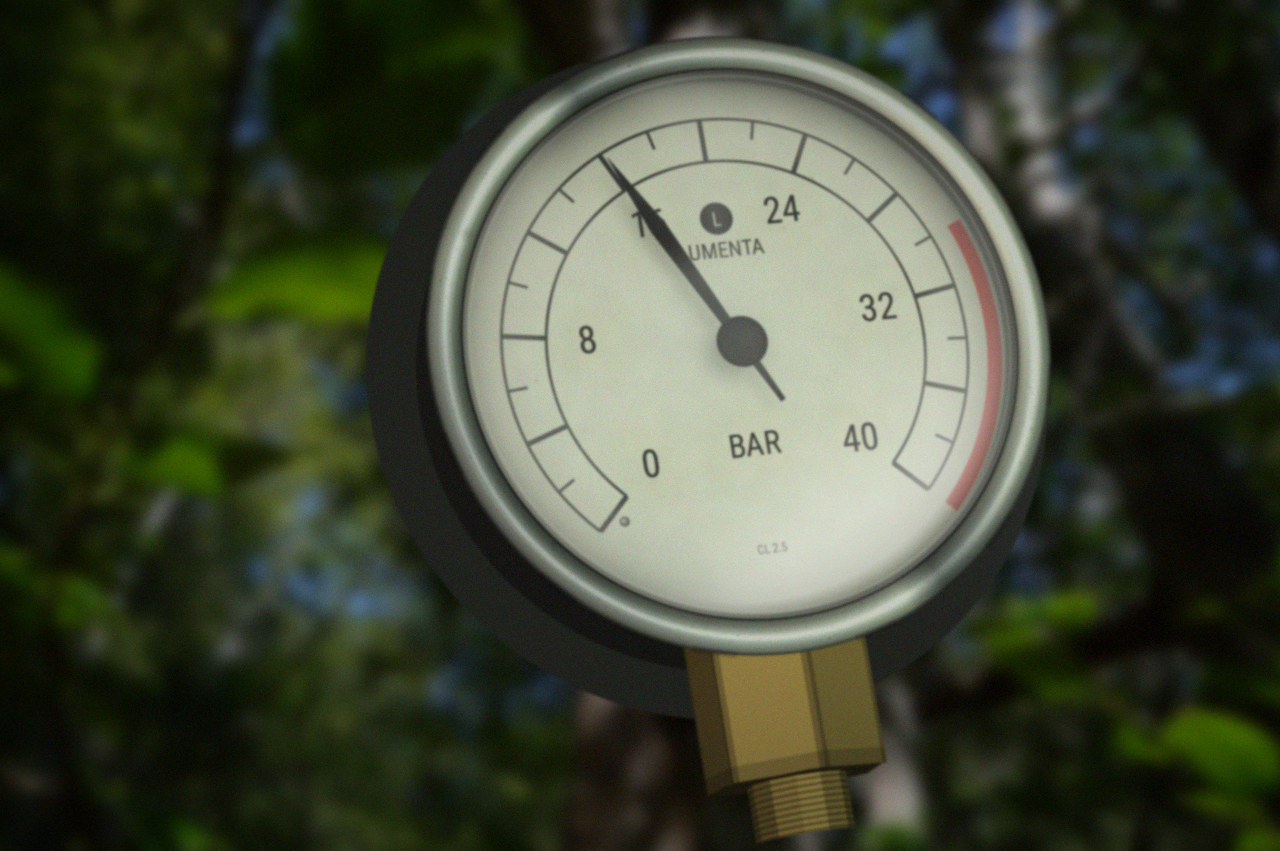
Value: 16 bar
